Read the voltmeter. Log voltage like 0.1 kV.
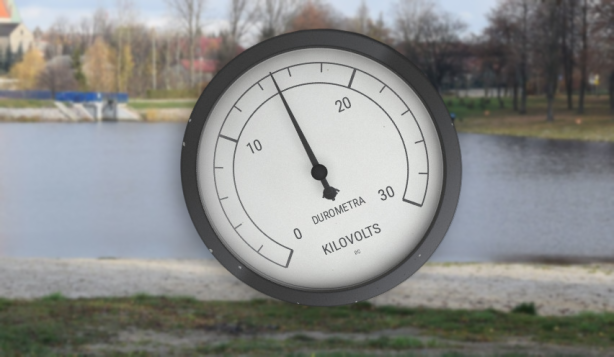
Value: 15 kV
